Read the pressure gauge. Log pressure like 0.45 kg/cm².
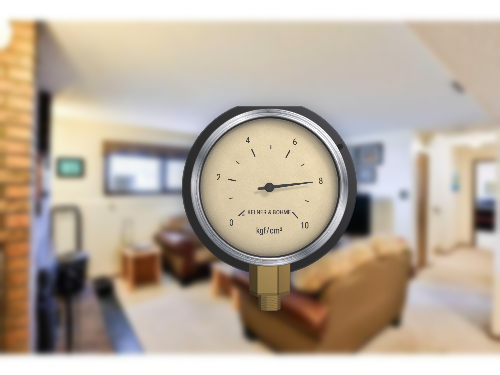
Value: 8 kg/cm²
